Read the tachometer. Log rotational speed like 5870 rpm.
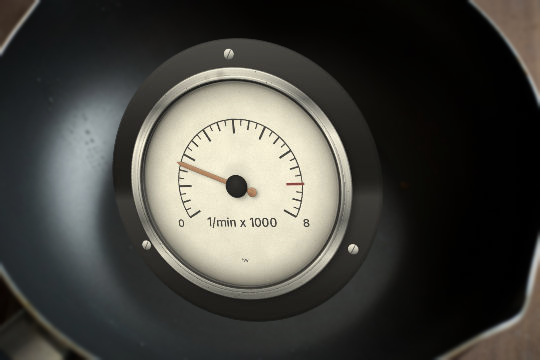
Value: 1750 rpm
